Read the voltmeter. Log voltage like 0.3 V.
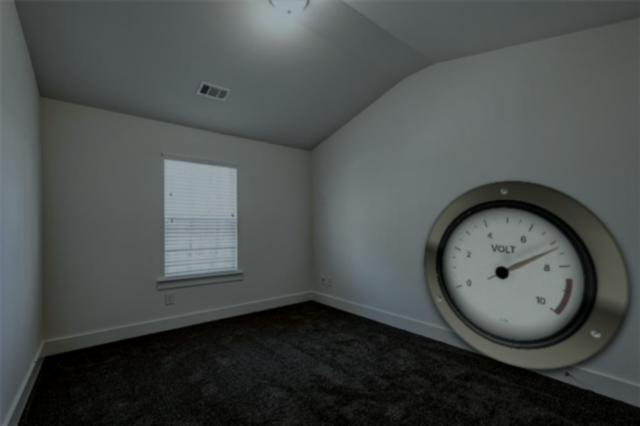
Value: 7.25 V
